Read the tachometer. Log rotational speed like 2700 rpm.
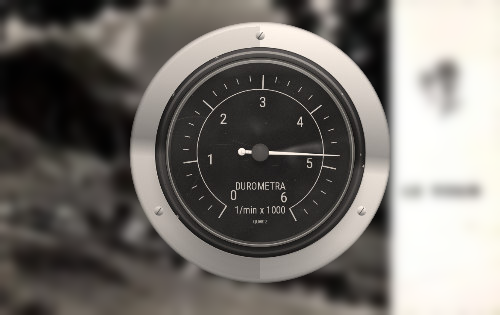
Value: 4800 rpm
